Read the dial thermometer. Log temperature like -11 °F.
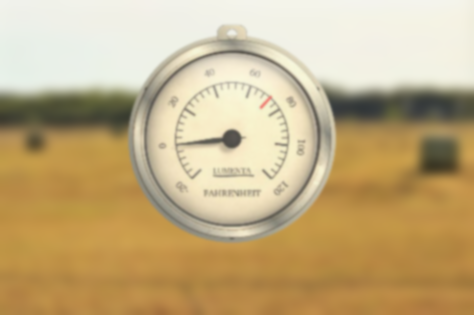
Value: 0 °F
